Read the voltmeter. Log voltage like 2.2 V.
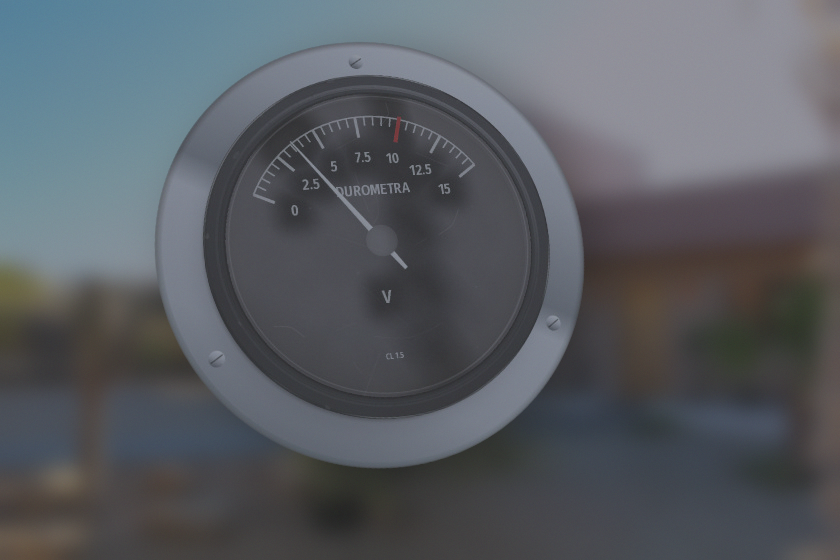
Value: 3.5 V
